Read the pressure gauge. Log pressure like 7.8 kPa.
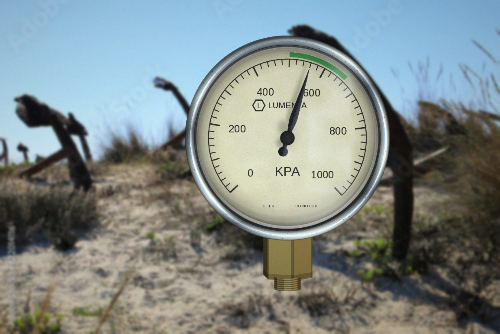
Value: 560 kPa
